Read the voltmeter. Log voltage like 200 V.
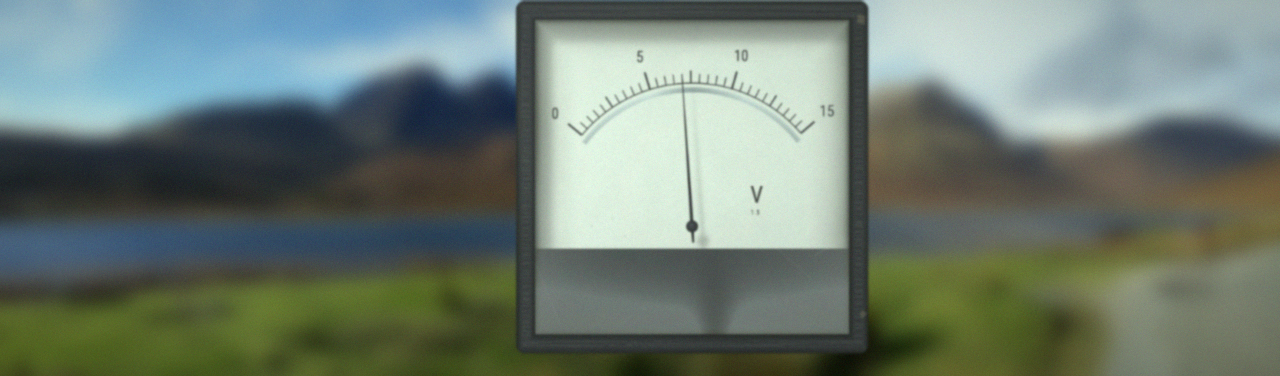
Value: 7 V
